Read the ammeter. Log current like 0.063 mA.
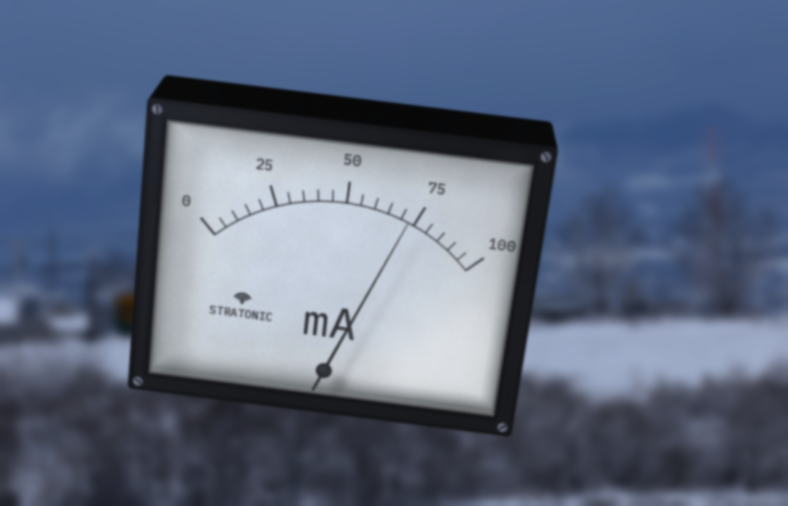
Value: 72.5 mA
